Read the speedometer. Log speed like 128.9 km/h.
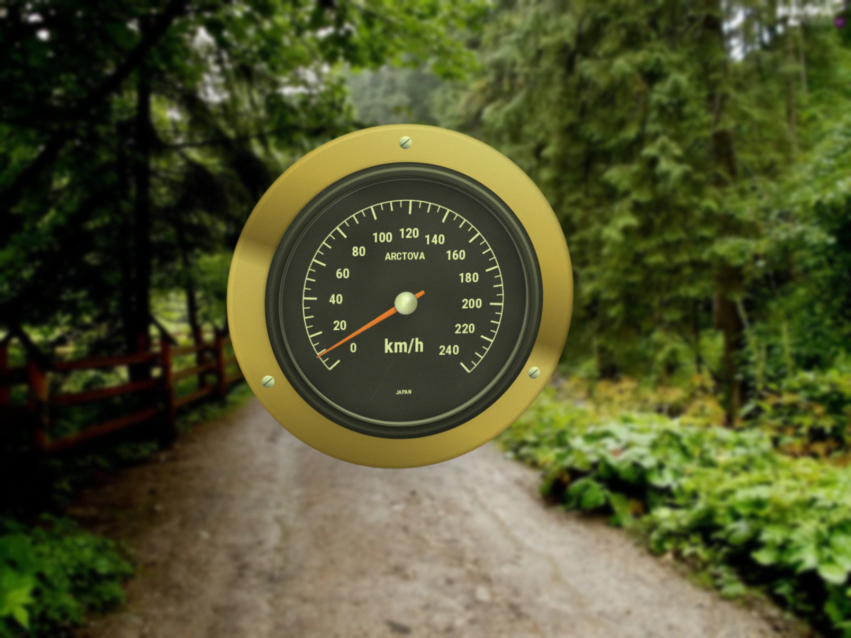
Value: 10 km/h
